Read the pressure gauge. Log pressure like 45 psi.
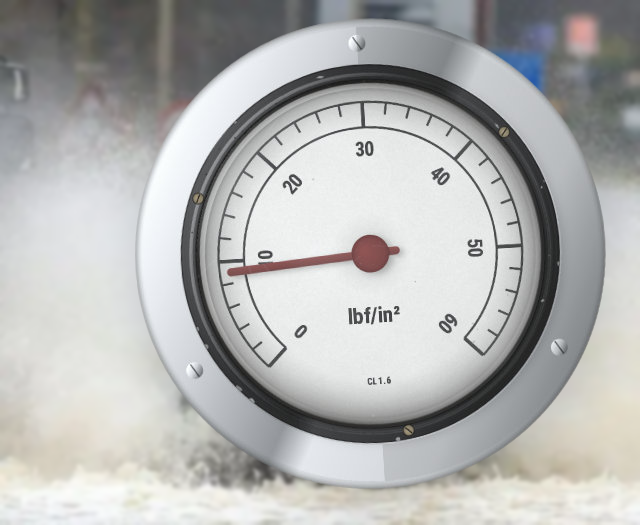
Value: 9 psi
